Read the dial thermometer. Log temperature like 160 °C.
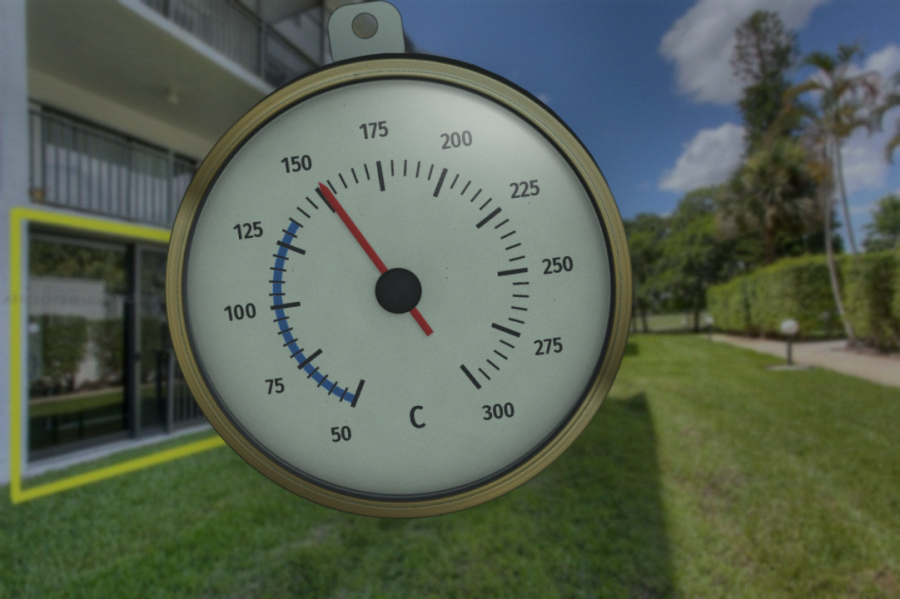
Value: 152.5 °C
